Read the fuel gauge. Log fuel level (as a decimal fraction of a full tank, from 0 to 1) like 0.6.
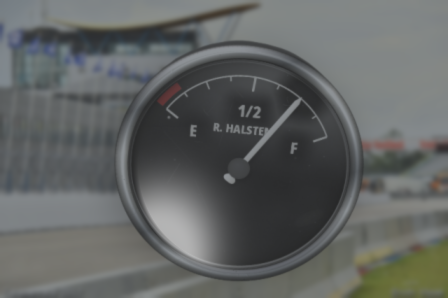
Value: 0.75
